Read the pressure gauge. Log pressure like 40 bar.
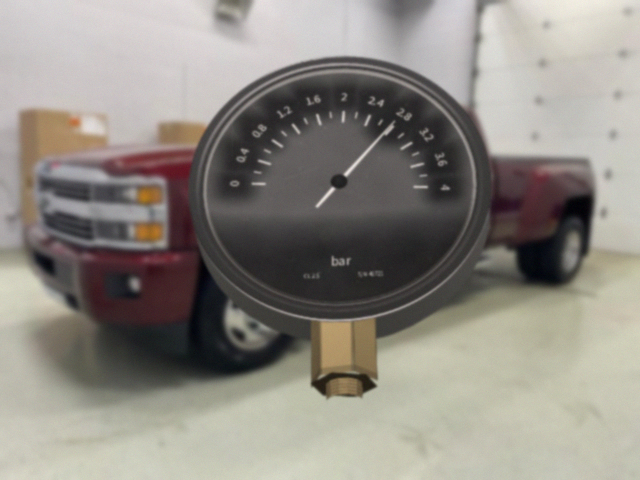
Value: 2.8 bar
